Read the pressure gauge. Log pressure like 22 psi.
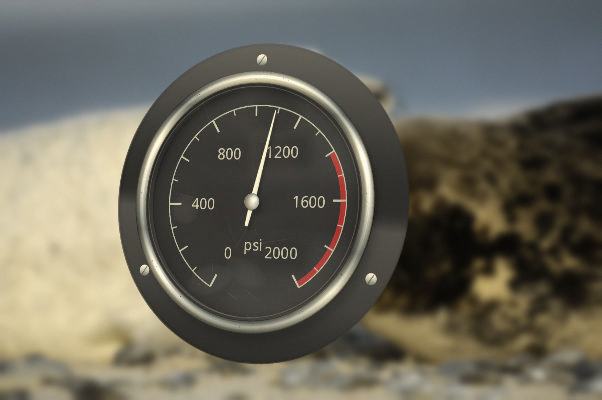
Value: 1100 psi
